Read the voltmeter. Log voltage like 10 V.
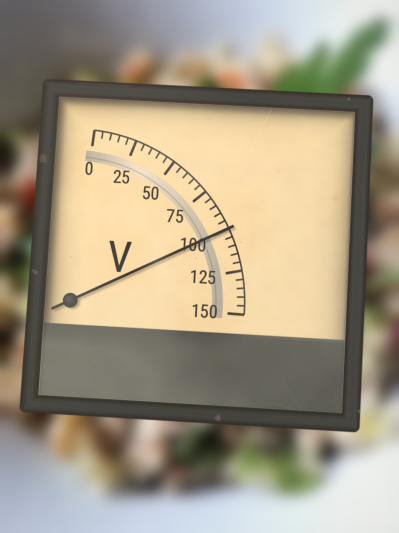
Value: 100 V
